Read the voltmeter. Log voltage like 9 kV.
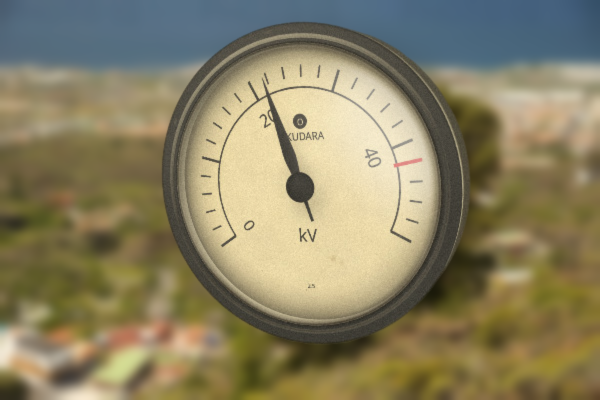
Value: 22 kV
